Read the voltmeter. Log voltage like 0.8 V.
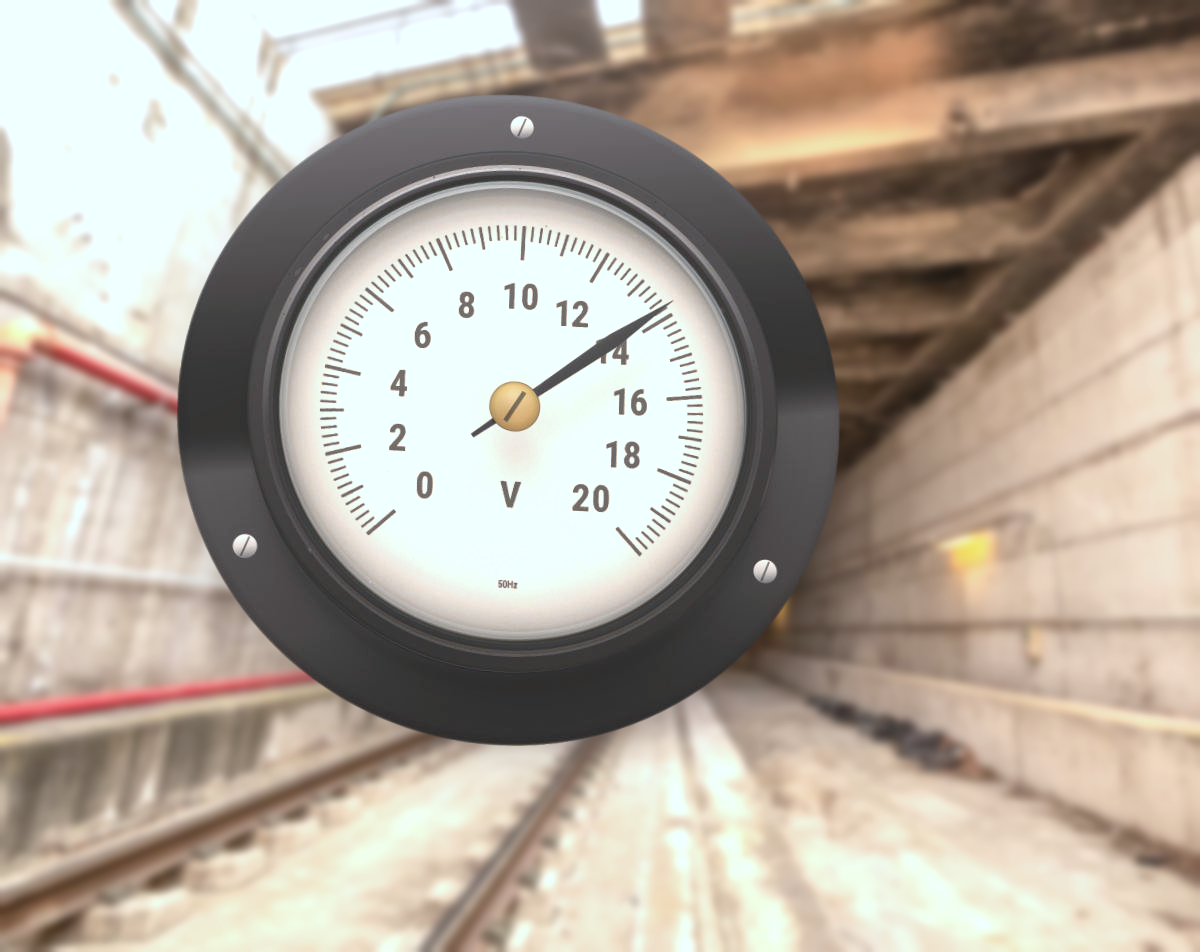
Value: 13.8 V
